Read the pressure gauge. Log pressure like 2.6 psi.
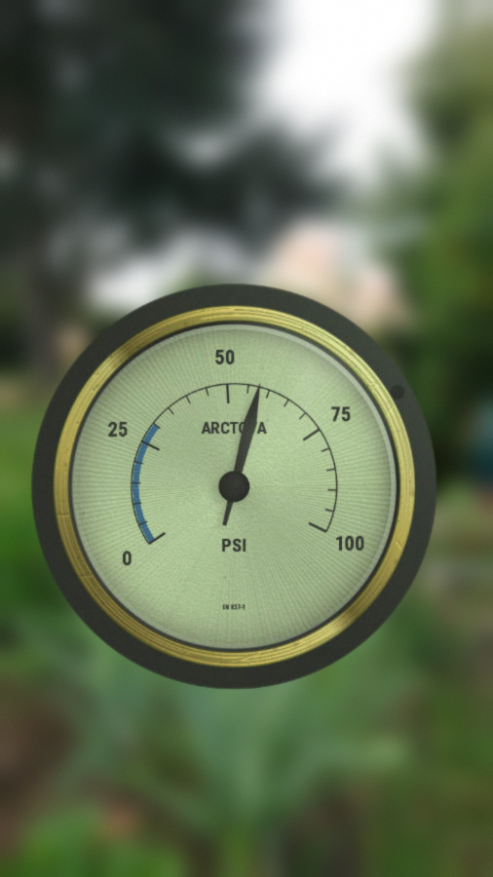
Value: 57.5 psi
